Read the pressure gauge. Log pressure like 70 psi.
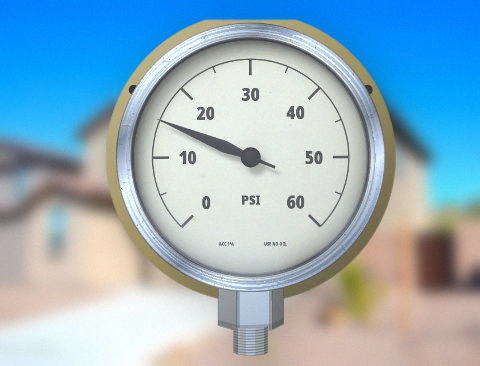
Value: 15 psi
